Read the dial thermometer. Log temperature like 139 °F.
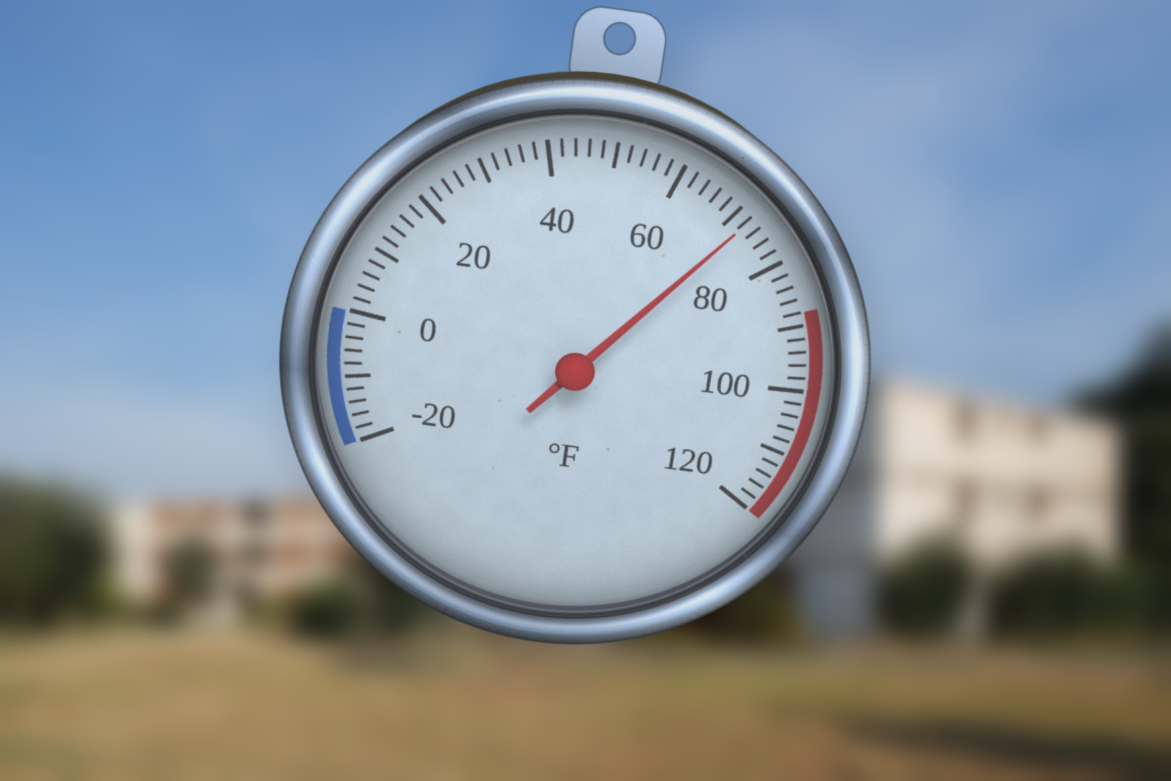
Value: 72 °F
